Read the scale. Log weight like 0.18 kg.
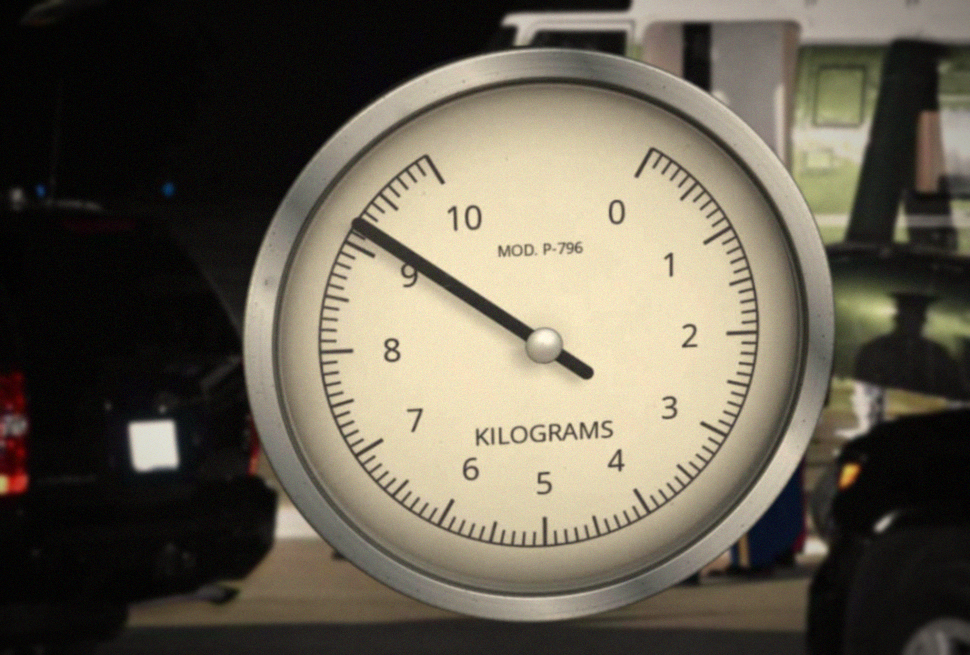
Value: 9.2 kg
